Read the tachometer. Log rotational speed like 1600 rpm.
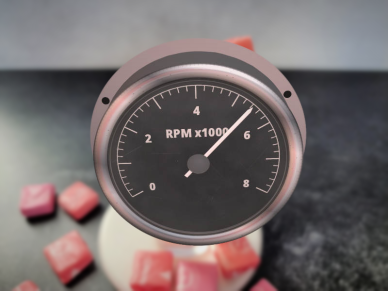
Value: 5400 rpm
